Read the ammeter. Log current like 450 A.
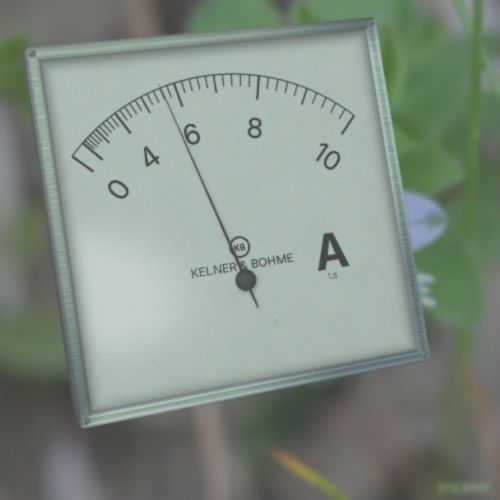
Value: 5.6 A
